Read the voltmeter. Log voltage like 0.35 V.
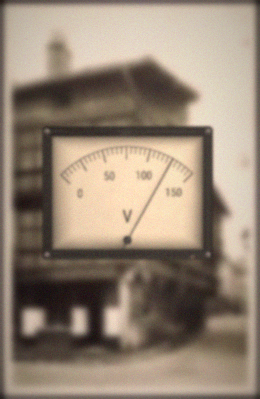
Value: 125 V
